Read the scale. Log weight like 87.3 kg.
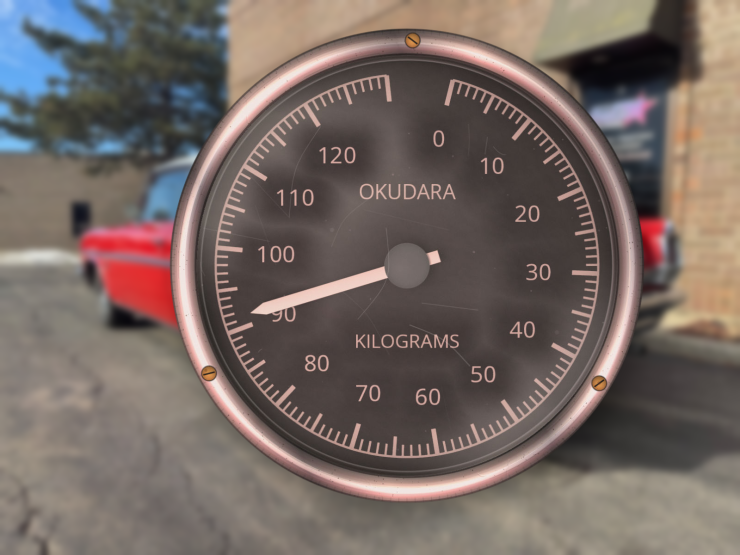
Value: 91.5 kg
